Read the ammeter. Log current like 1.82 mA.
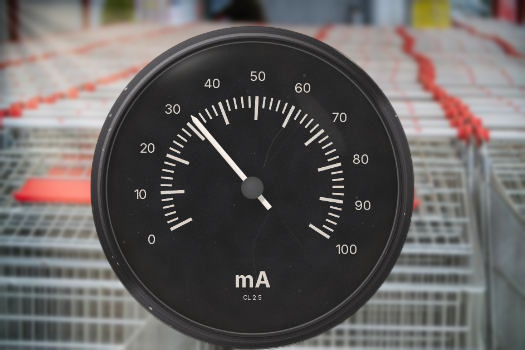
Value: 32 mA
